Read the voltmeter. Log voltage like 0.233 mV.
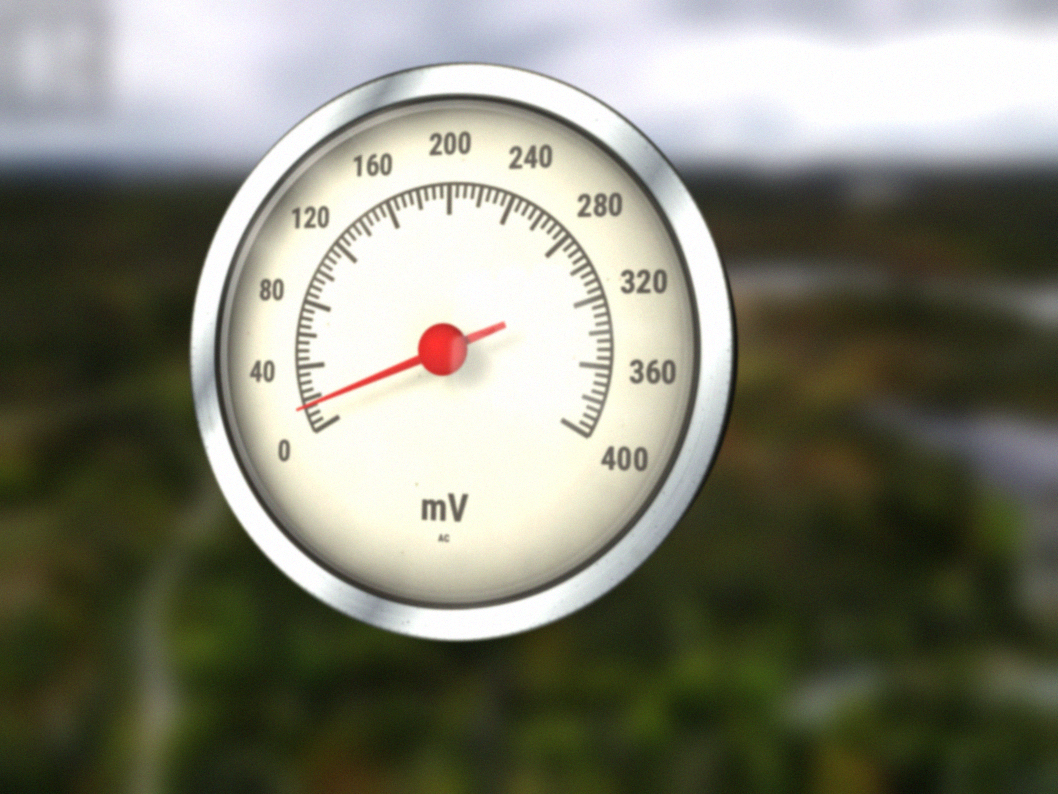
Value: 15 mV
